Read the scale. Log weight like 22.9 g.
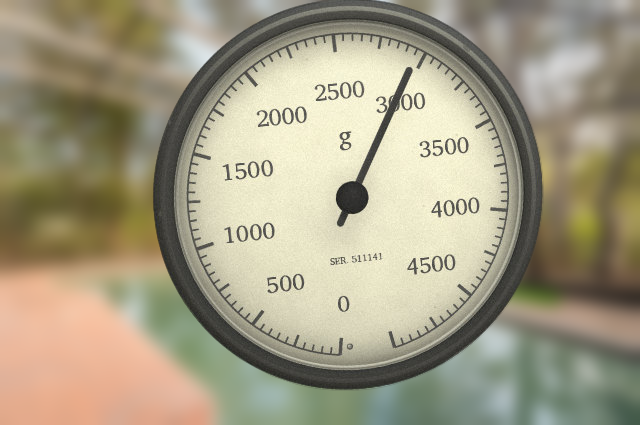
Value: 2950 g
